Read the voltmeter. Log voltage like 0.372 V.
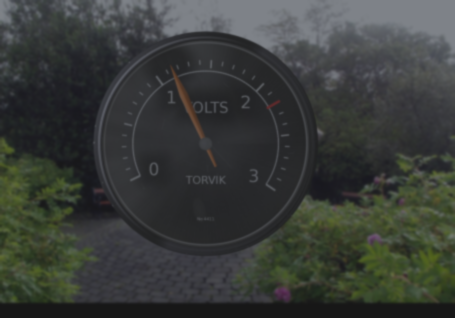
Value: 1.15 V
